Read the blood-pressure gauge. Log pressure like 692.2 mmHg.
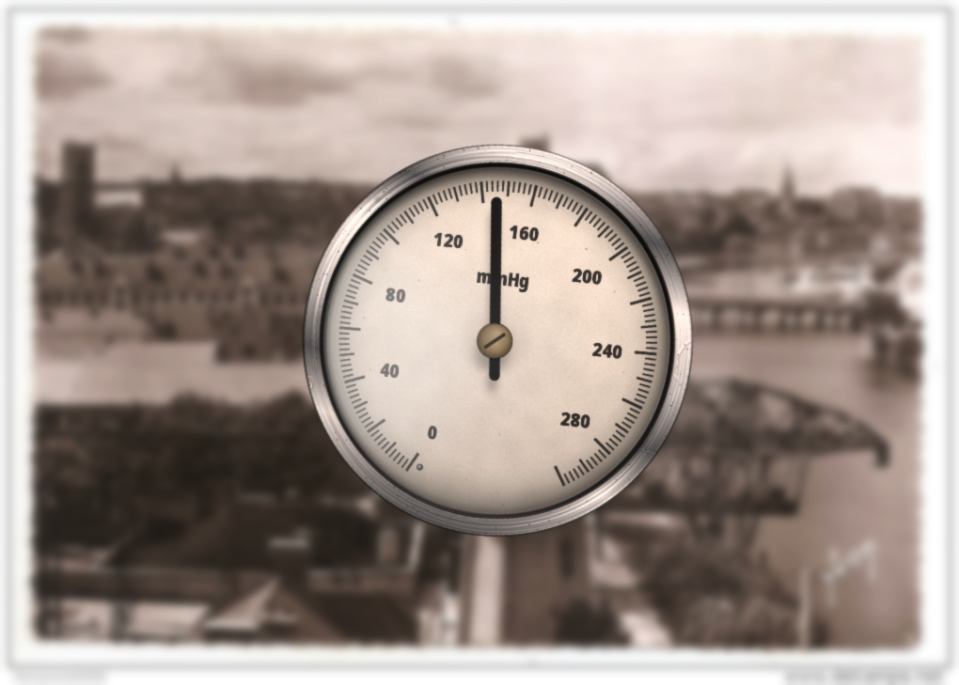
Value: 146 mmHg
